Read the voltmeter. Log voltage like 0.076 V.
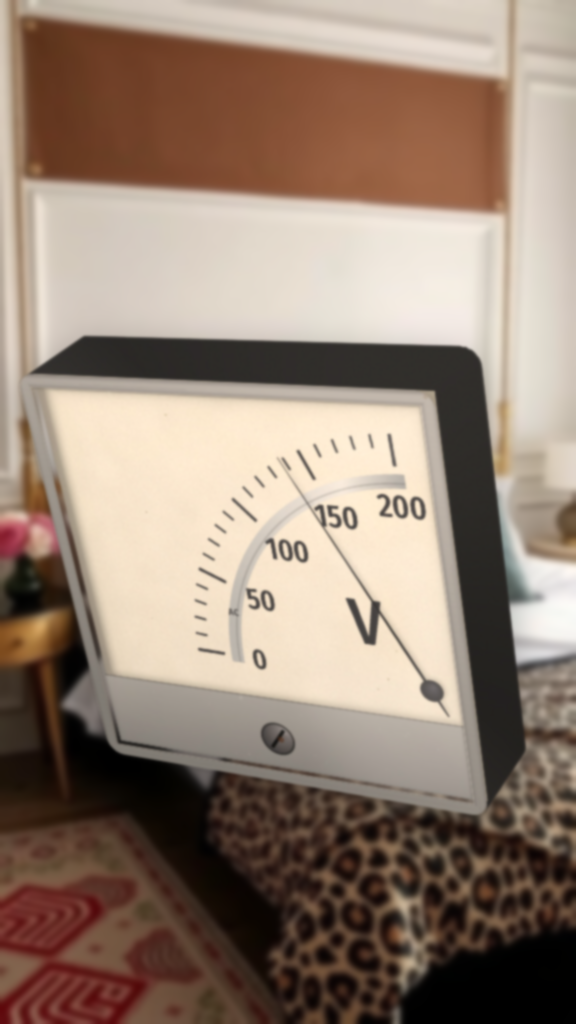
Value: 140 V
